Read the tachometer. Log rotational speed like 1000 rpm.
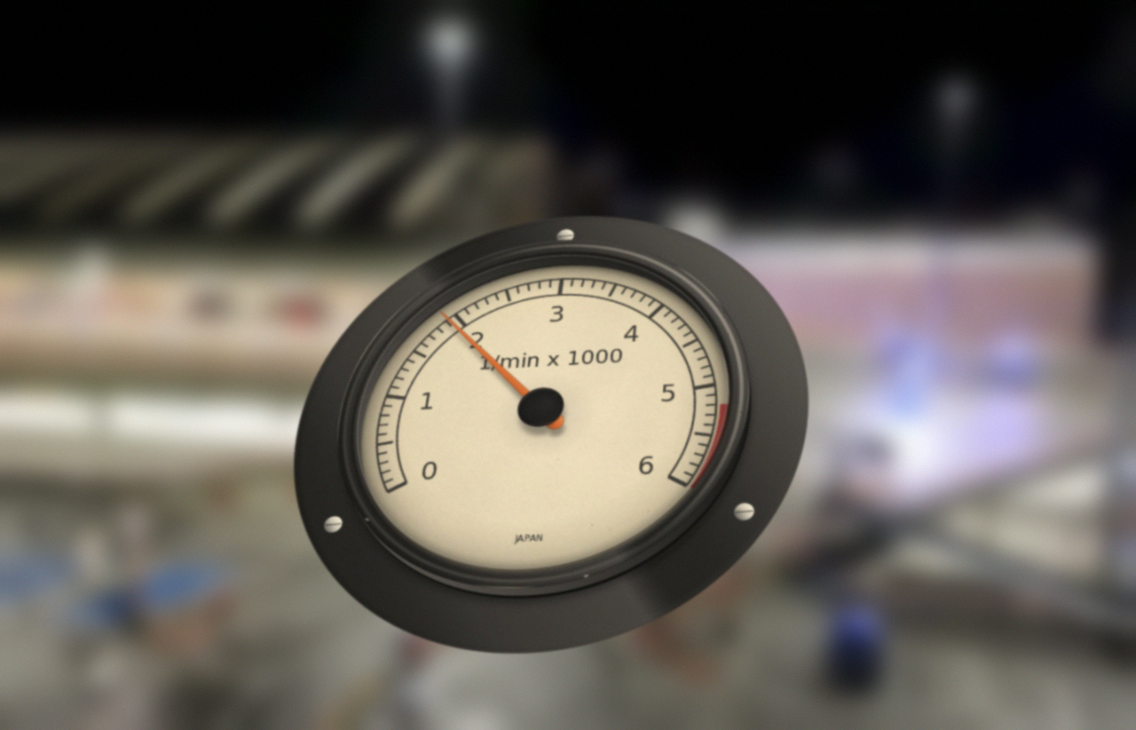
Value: 1900 rpm
